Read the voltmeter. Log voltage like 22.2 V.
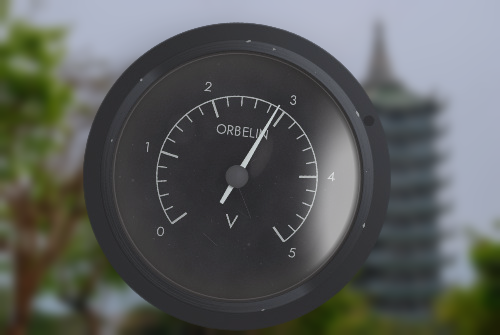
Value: 2.9 V
